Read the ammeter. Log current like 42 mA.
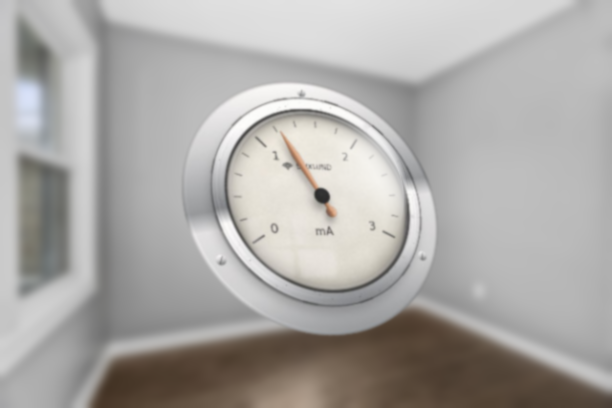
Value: 1.2 mA
